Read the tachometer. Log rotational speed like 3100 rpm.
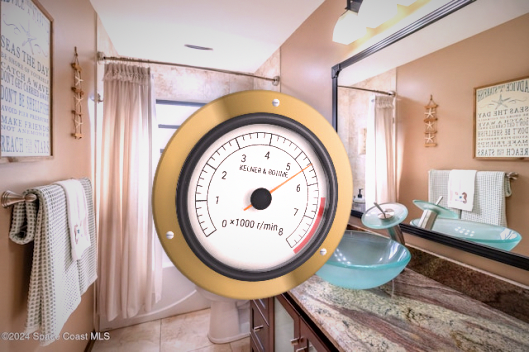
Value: 5400 rpm
